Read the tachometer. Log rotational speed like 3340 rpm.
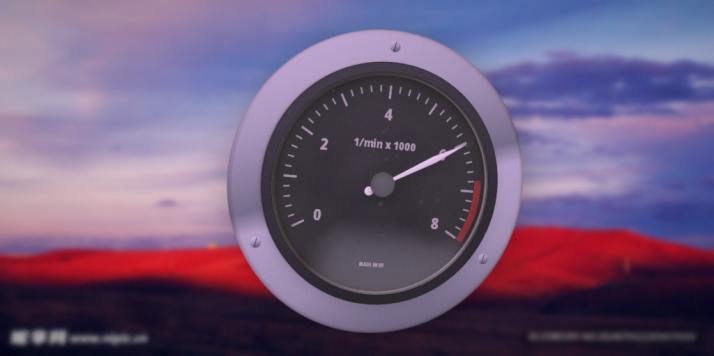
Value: 6000 rpm
